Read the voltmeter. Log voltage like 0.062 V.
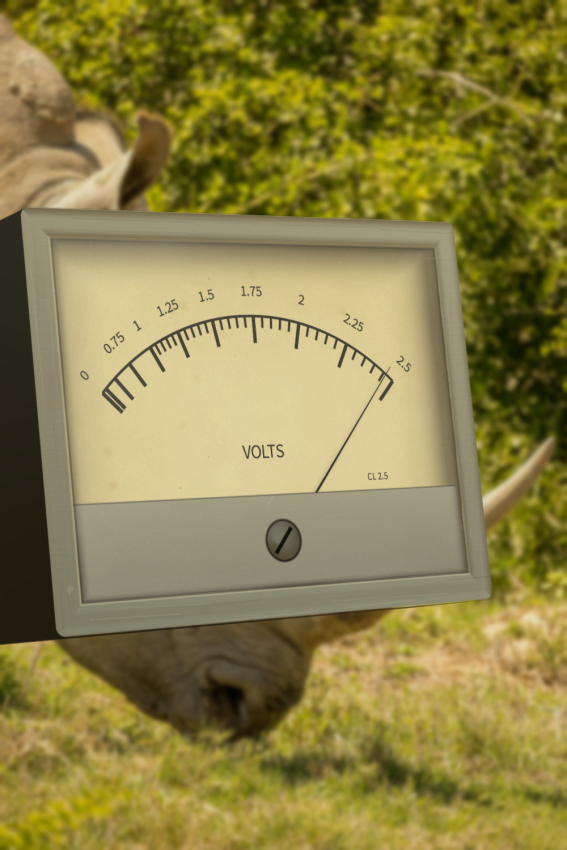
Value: 2.45 V
